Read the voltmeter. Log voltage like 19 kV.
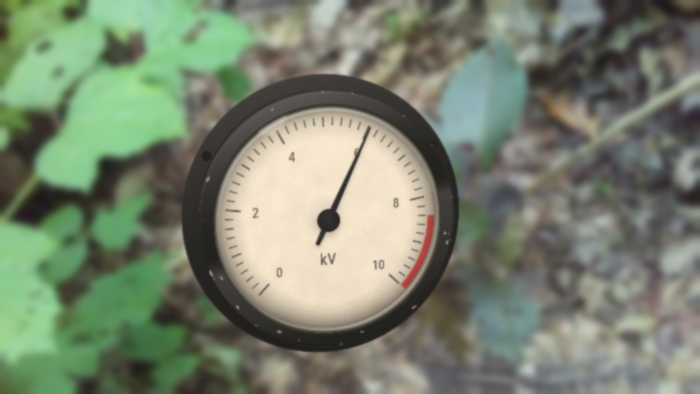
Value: 6 kV
